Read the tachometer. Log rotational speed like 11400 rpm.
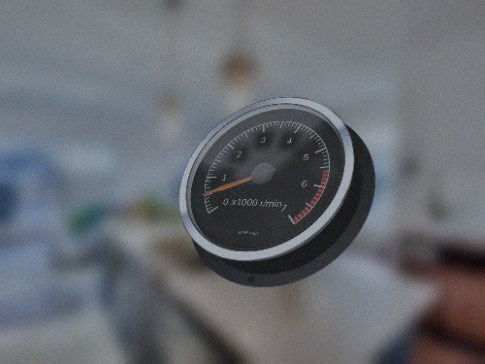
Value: 500 rpm
